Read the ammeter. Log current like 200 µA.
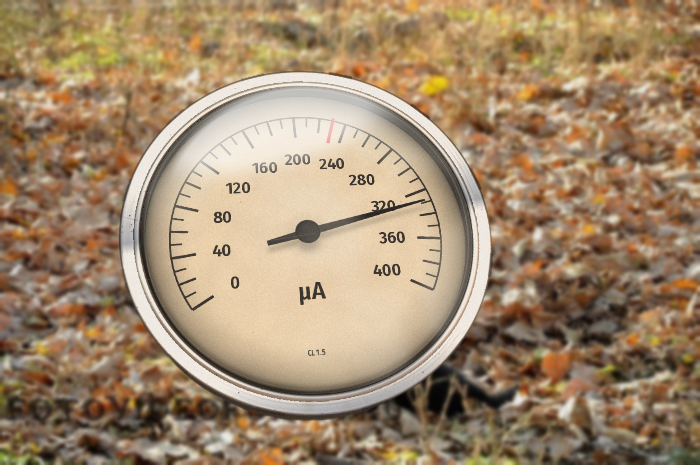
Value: 330 µA
